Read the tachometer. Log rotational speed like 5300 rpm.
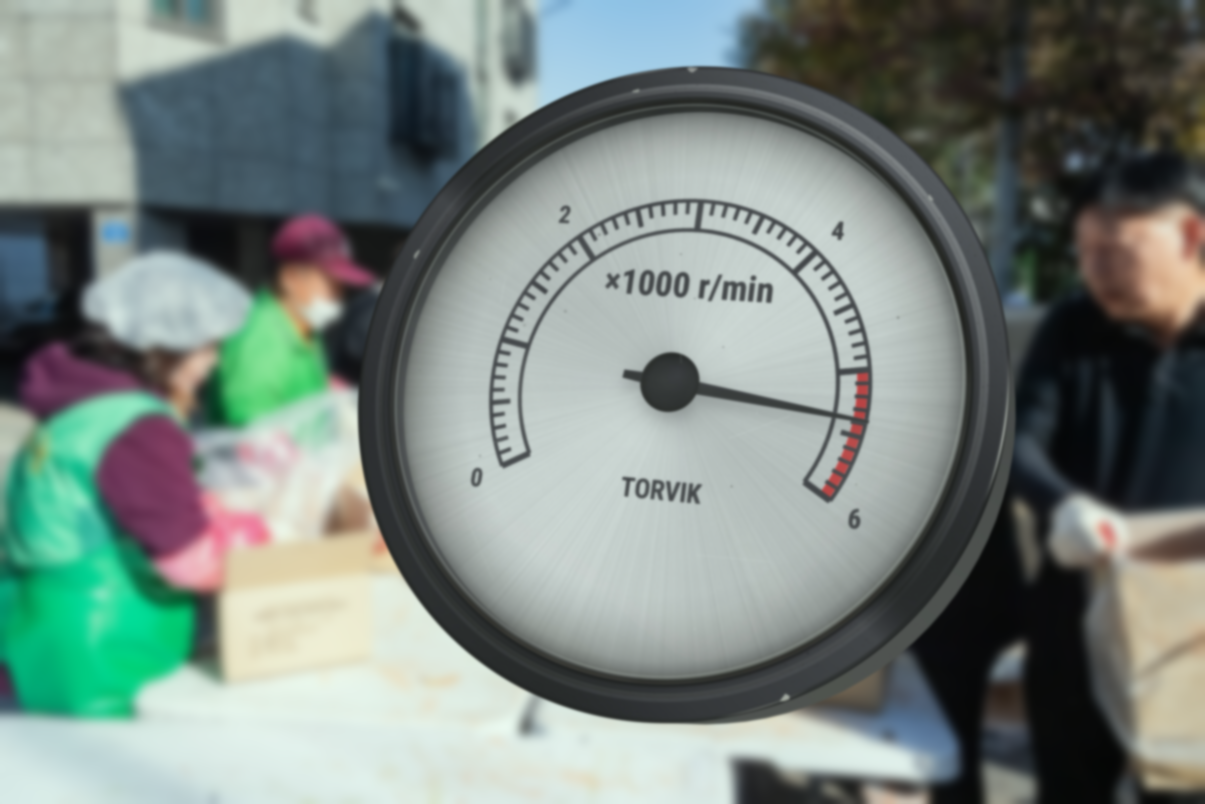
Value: 5400 rpm
